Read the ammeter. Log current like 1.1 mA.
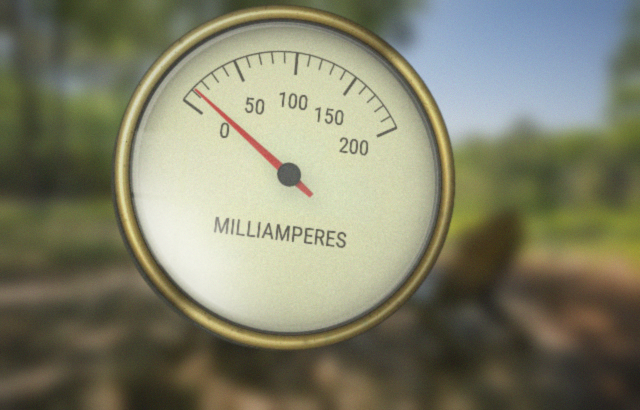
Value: 10 mA
